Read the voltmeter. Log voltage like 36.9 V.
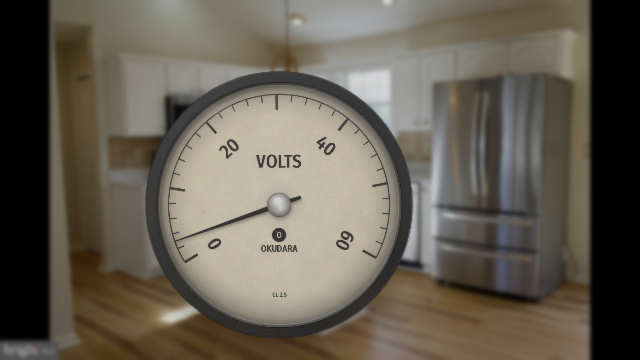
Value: 3 V
